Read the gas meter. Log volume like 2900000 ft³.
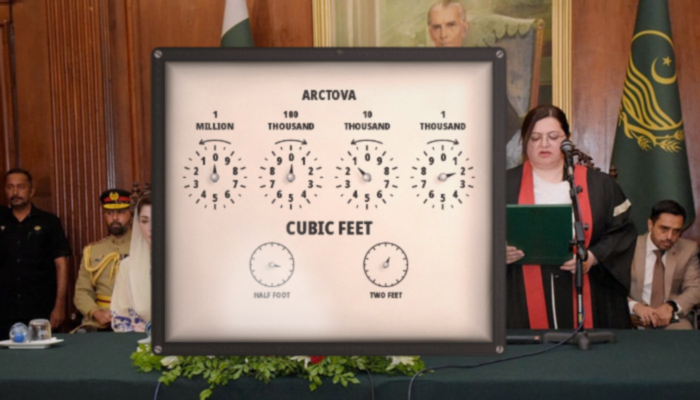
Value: 1200 ft³
